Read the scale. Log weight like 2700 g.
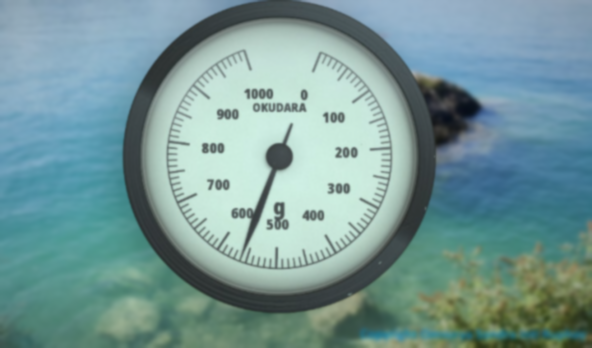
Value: 560 g
